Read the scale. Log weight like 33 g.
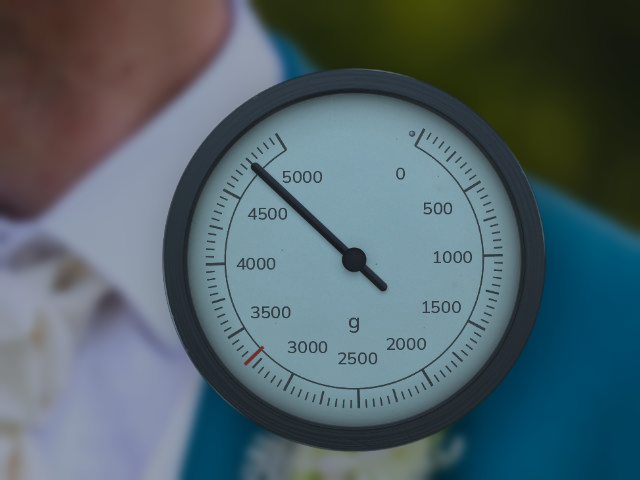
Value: 4750 g
